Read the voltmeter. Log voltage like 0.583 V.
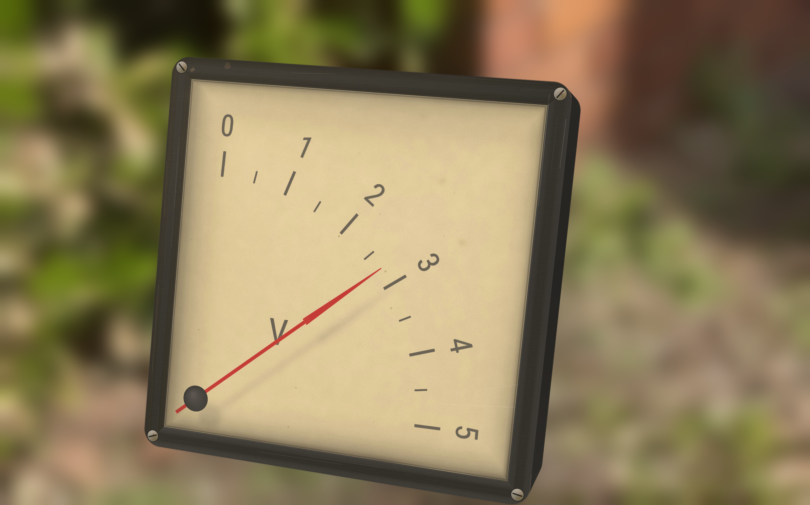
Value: 2.75 V
